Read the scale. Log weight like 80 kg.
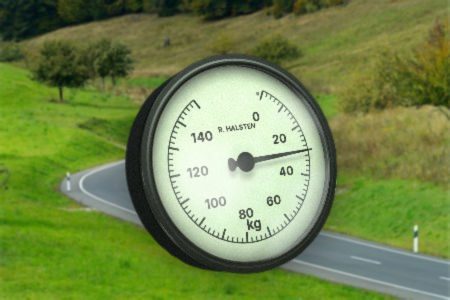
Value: 30 kg
